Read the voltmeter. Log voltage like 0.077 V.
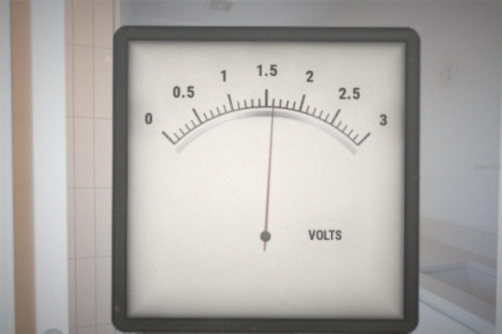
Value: 1.6 V
